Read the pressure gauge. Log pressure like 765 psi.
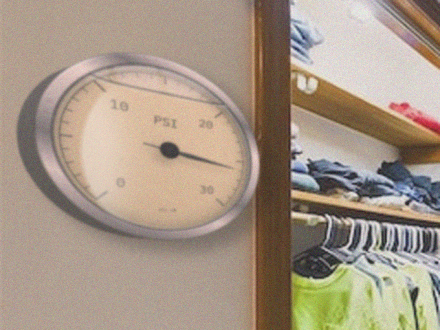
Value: 26 psi
